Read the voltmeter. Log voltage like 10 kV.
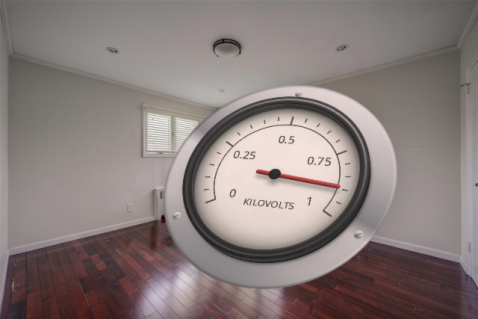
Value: 0.9 kV
